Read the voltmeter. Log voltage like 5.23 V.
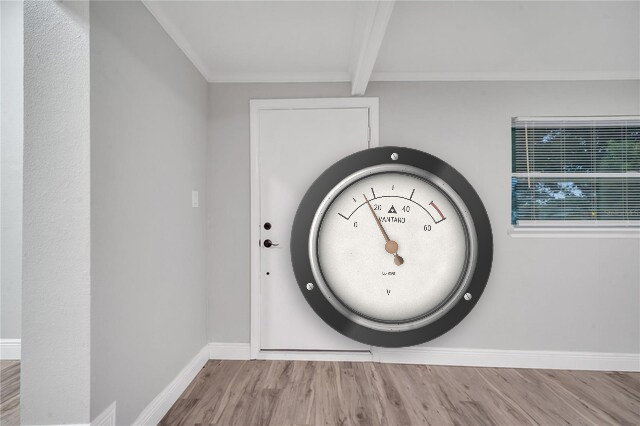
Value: 15 V
